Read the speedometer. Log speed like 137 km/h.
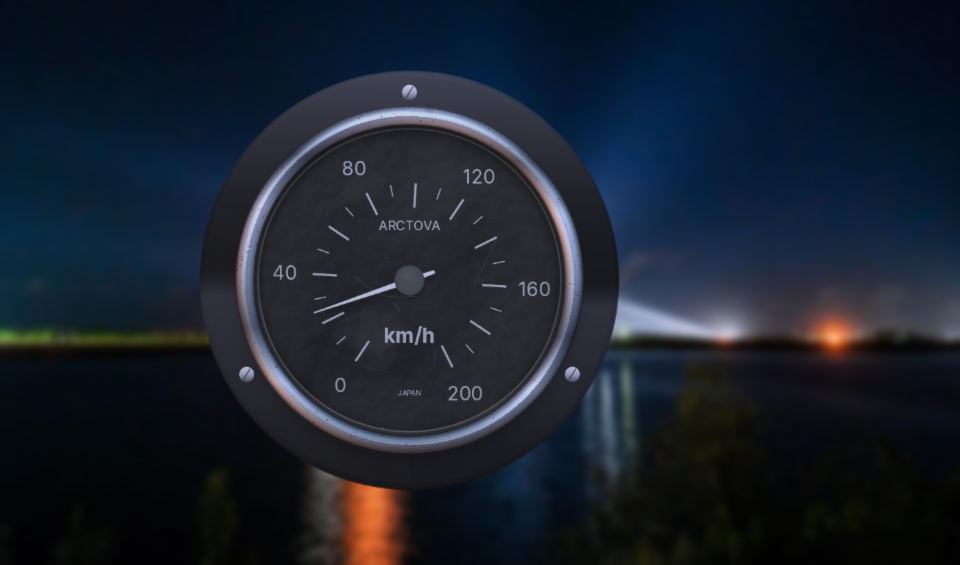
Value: 25 km/h
